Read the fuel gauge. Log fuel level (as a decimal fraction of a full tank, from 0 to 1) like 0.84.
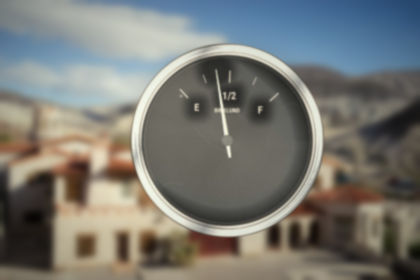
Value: 0.375
